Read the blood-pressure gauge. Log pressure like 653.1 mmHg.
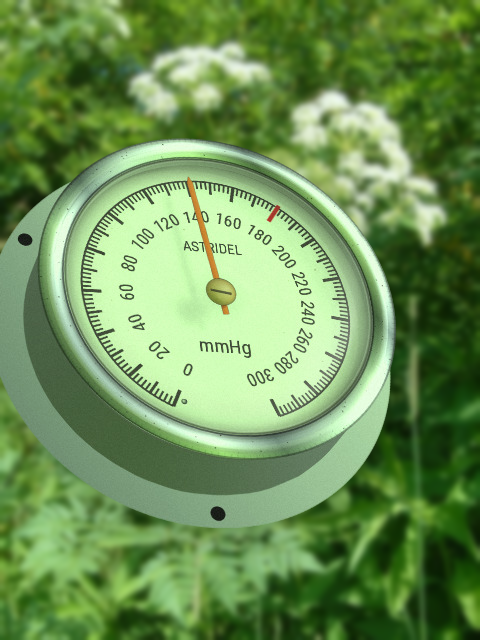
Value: 140 mmHg
